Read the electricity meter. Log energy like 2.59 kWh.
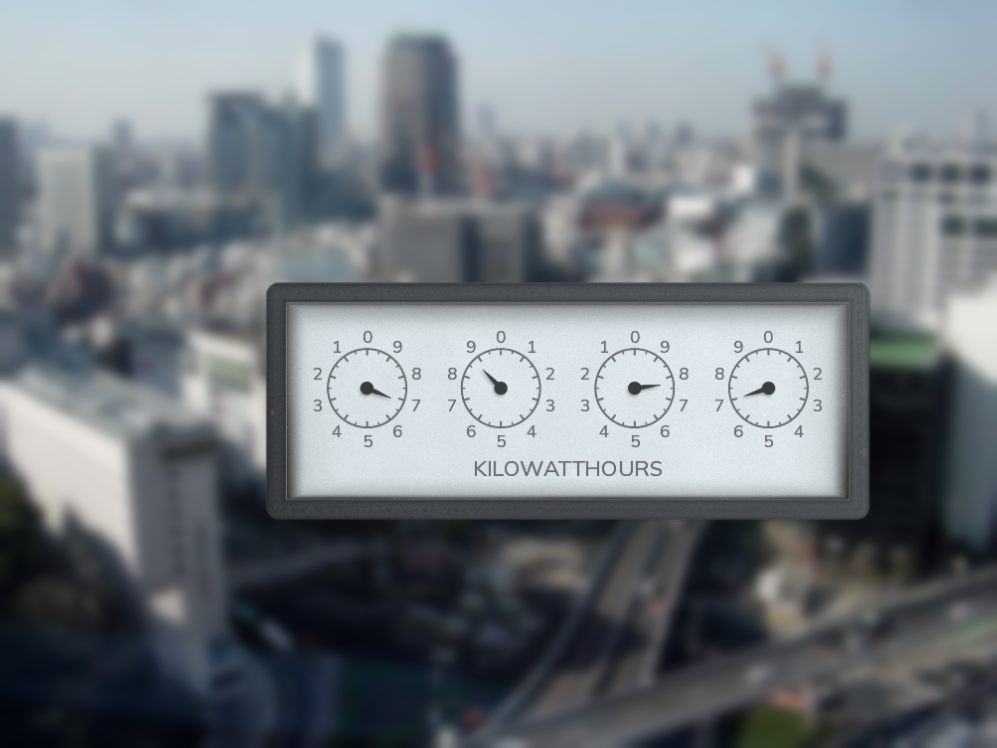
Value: 6877 kWh
